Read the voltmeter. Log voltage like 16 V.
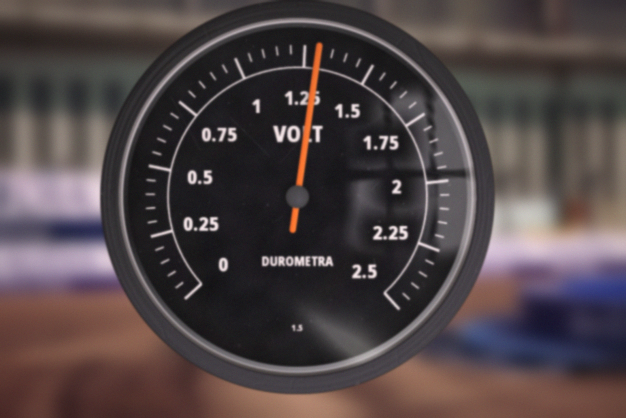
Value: 1.3 V
